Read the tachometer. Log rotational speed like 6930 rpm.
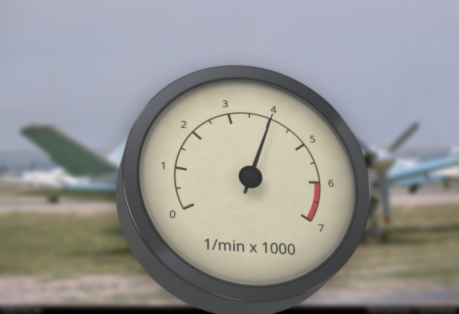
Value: 4000 rpm
